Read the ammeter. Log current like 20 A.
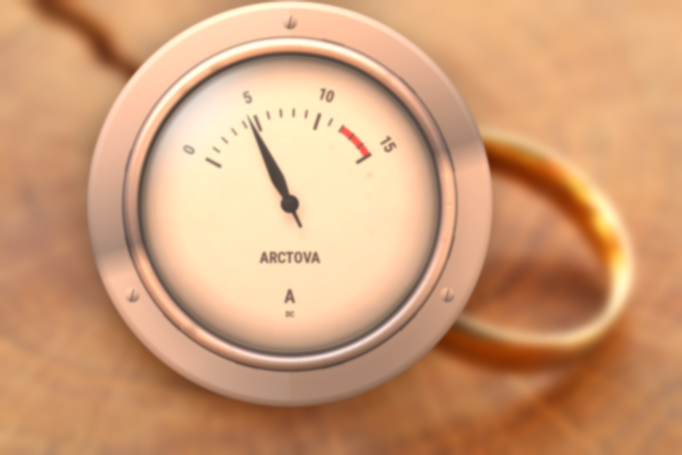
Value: 4.5 A
